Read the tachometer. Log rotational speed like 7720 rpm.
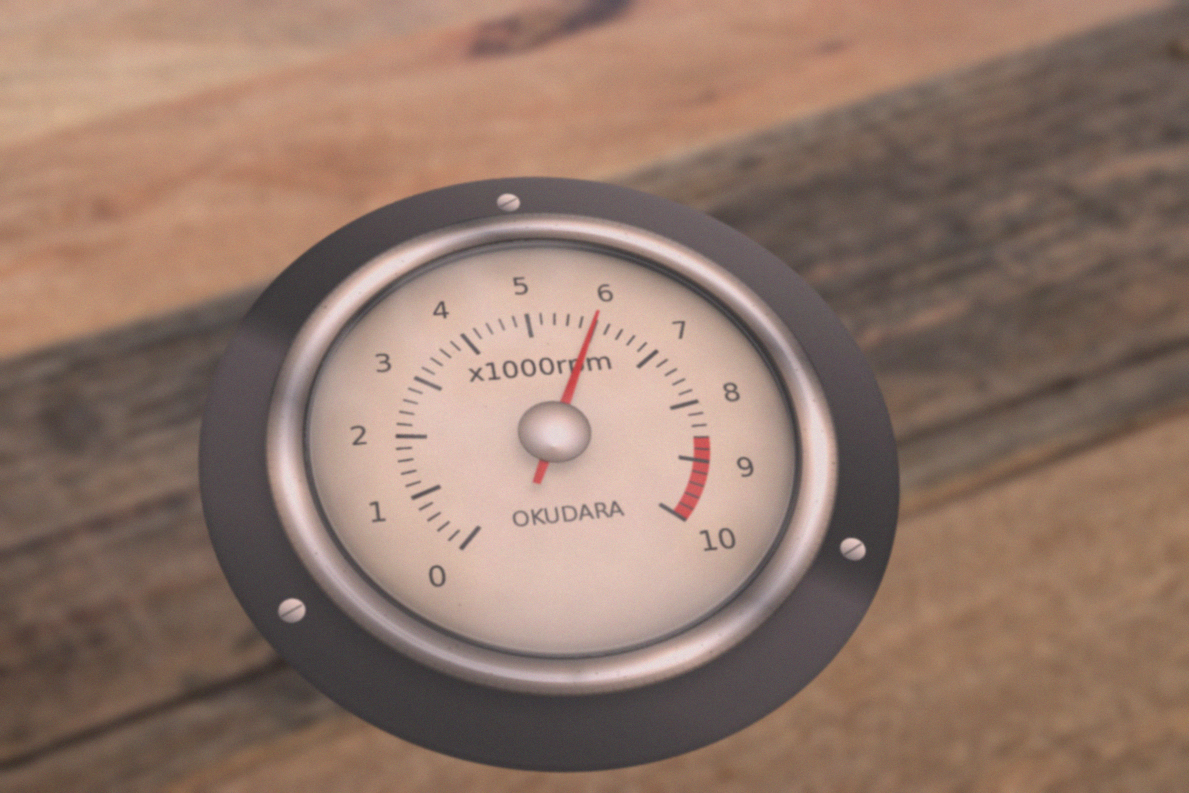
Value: 6000 rpm
